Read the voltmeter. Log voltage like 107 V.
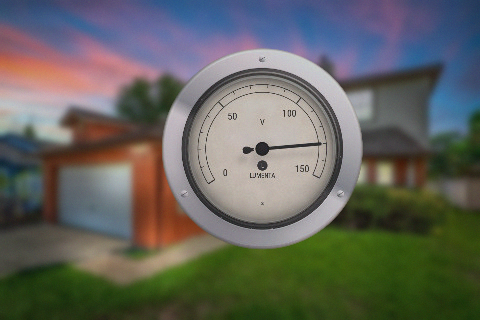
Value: 130 V
